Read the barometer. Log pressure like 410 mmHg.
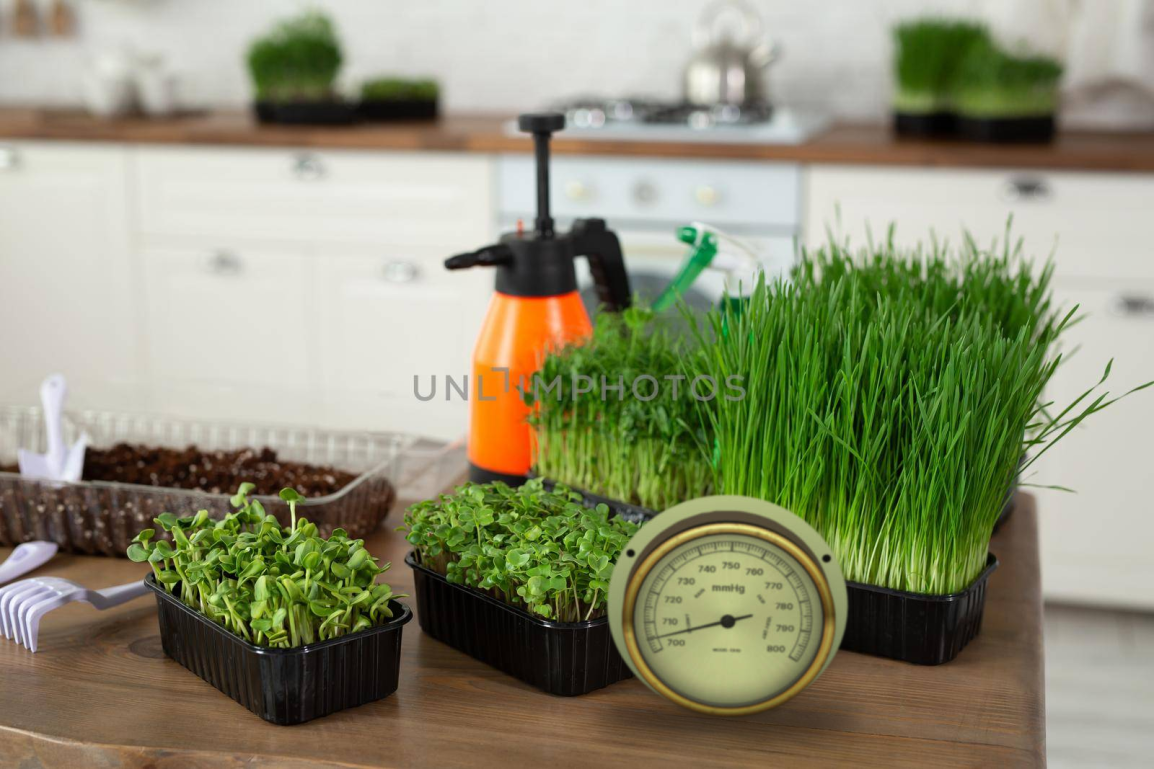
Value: 705 mmHg
